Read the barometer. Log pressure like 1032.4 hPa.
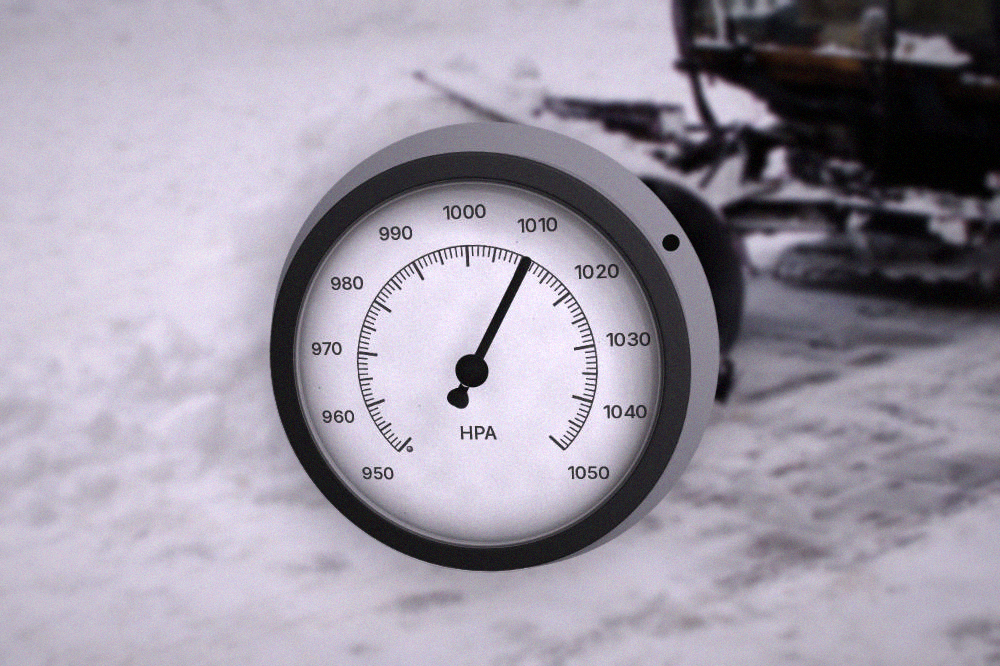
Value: 1011 hPa
